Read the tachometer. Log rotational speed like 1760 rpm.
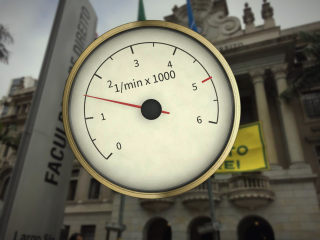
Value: 1500 rpm
